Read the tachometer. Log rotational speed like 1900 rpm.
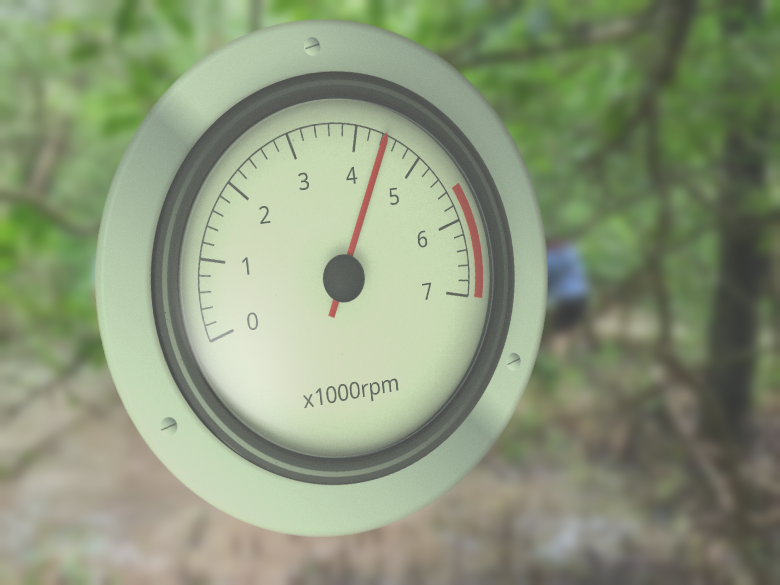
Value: 4400 rpm
